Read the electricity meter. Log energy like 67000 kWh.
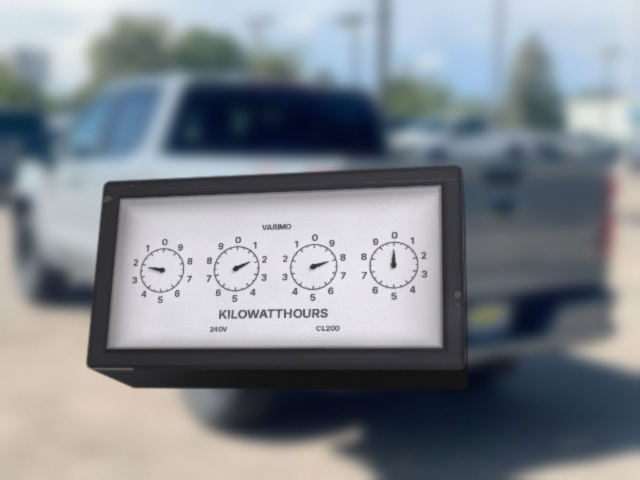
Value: 2180 kWh
